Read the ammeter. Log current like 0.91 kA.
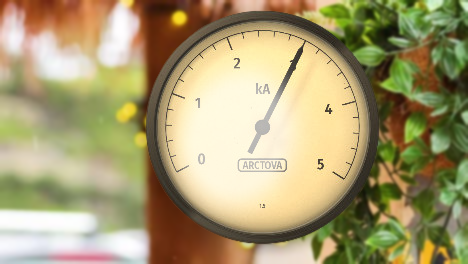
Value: 3 kA
